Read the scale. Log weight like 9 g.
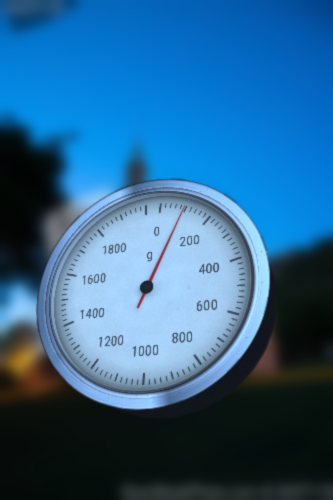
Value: 100 g
